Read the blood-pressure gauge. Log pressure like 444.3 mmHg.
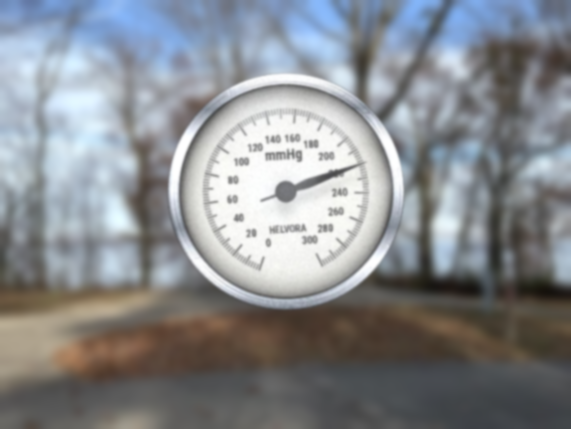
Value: 220 mmHg
